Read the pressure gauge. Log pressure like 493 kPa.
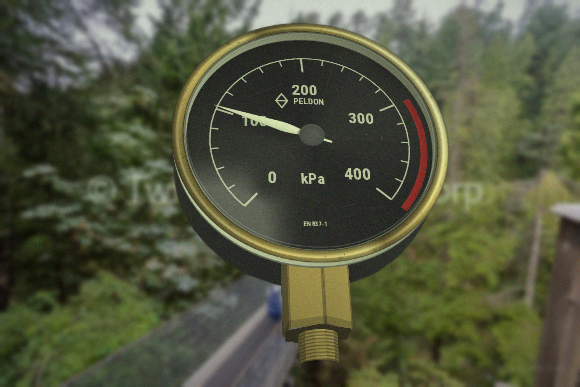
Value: 100 kPa
